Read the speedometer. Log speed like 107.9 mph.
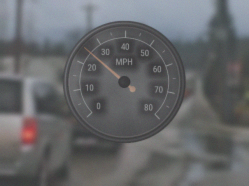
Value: 25 mph
